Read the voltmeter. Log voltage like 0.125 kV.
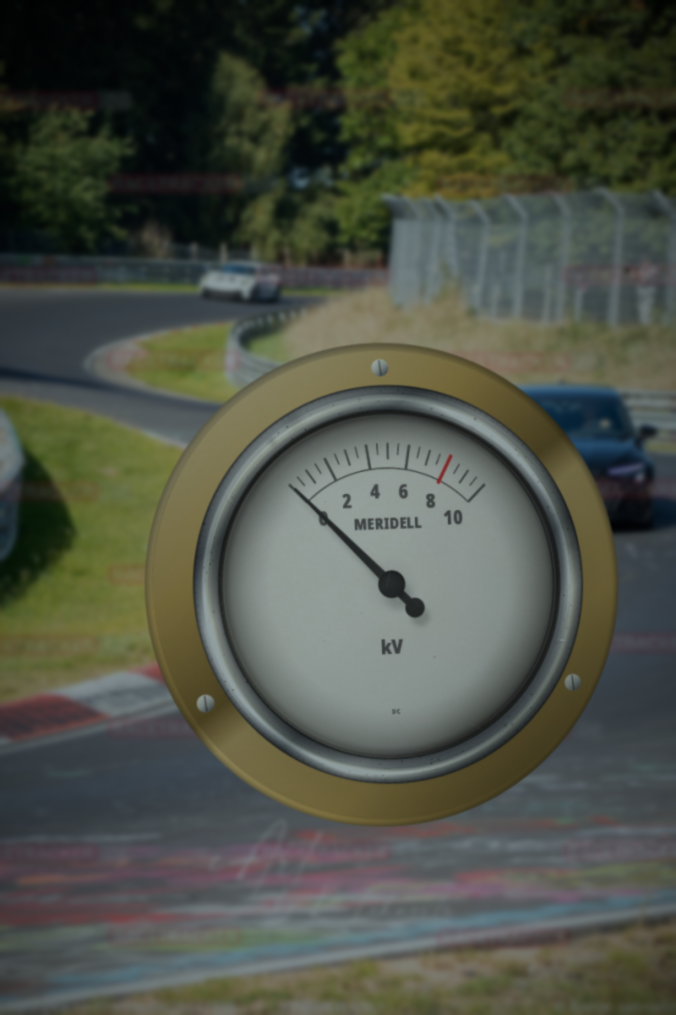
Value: 0 kV
